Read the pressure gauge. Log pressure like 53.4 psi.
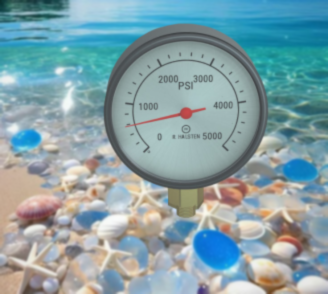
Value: 600 psi
